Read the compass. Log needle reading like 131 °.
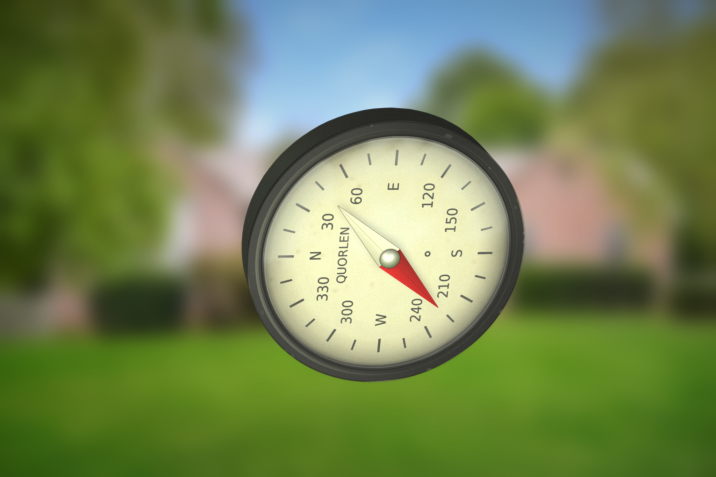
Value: 225 °
